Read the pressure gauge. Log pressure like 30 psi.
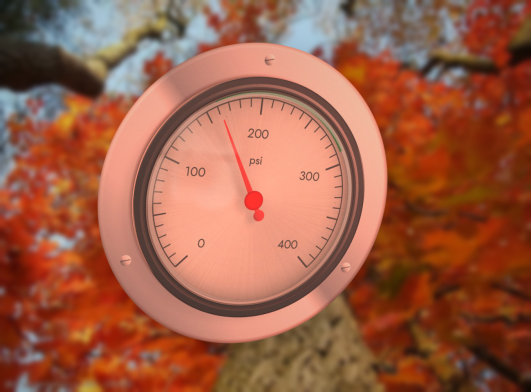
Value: 160 psi
